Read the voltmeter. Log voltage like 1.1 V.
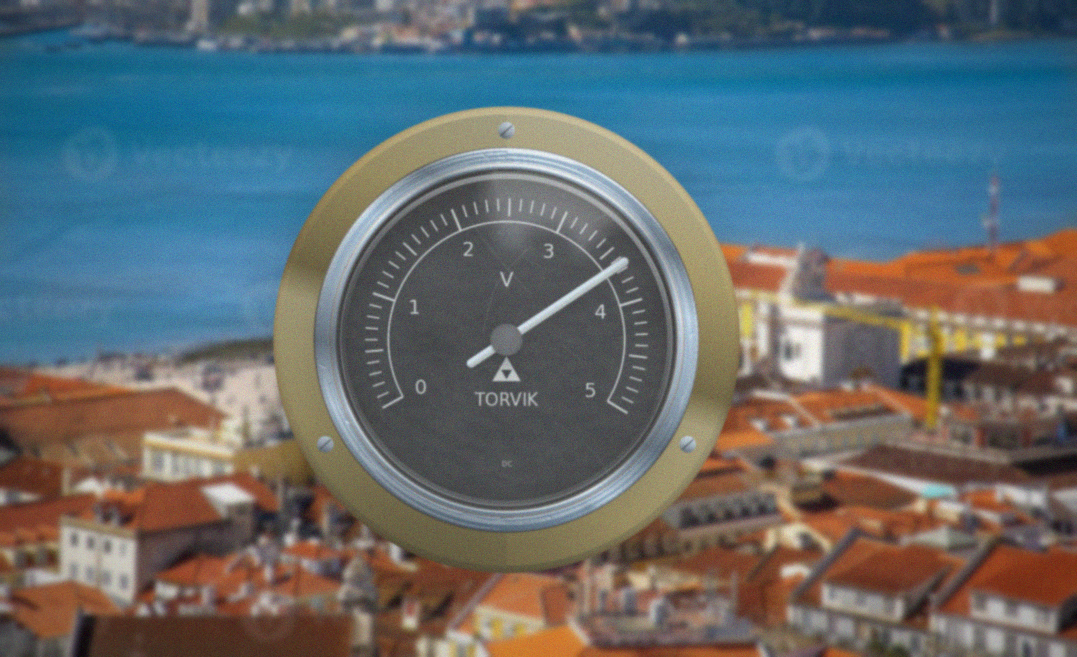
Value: 3.65 V
